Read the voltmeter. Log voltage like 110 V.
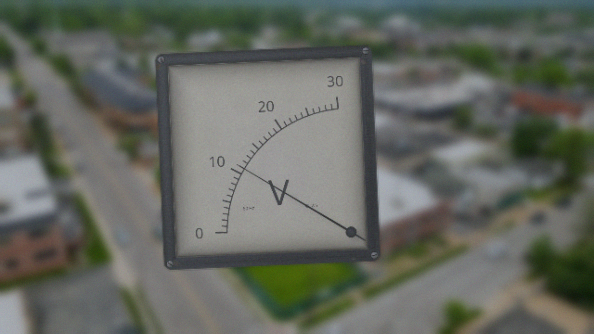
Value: 11 V
